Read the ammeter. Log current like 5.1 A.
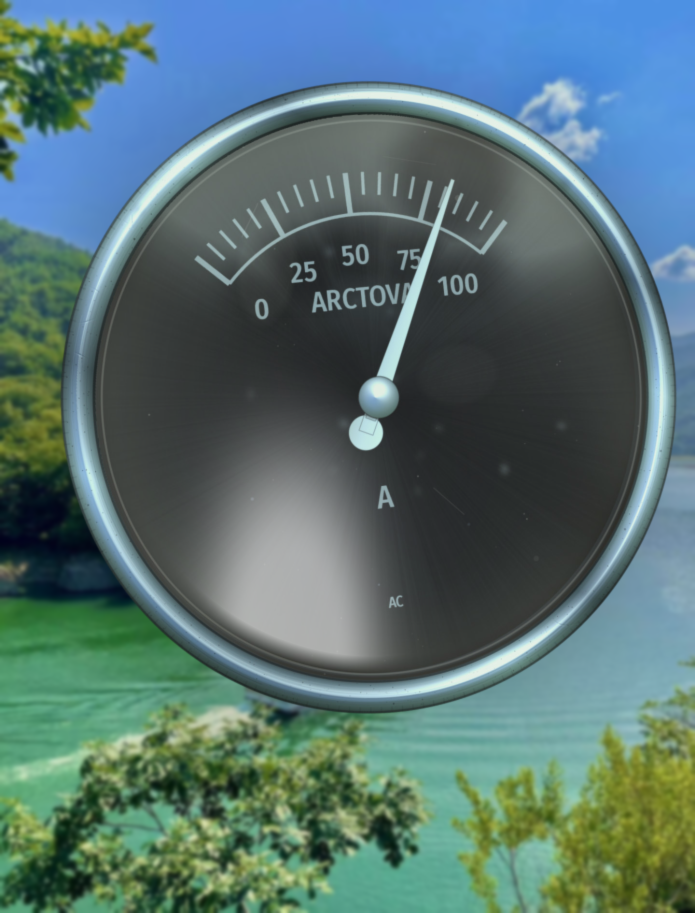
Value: 80 A
